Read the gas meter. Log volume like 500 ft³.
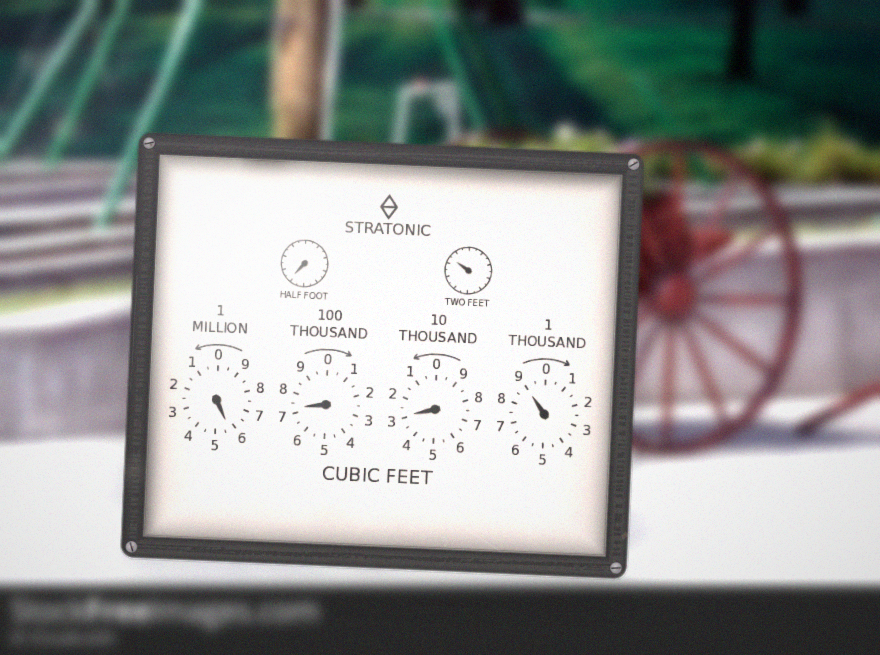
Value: 572900 ft³
